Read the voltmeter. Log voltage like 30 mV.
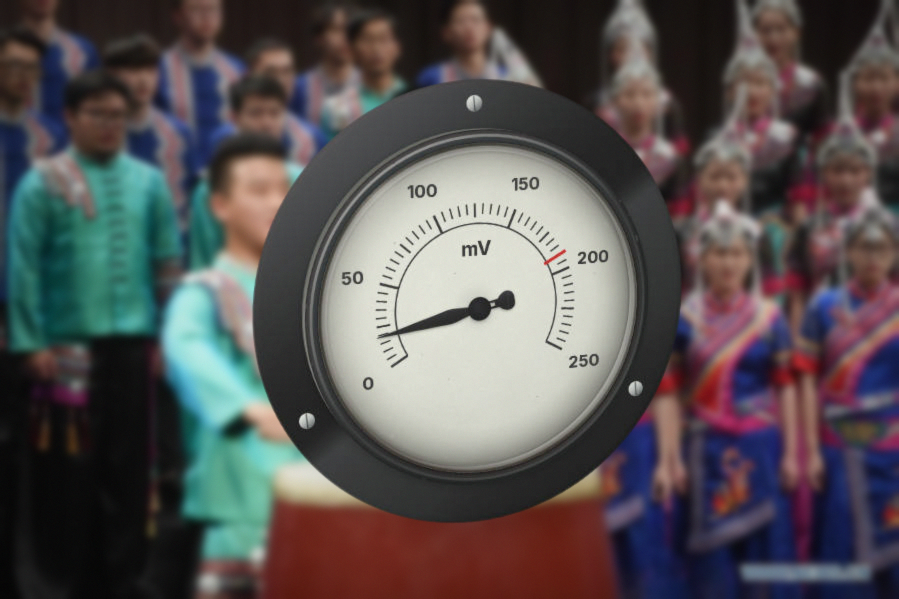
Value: 20 mV
